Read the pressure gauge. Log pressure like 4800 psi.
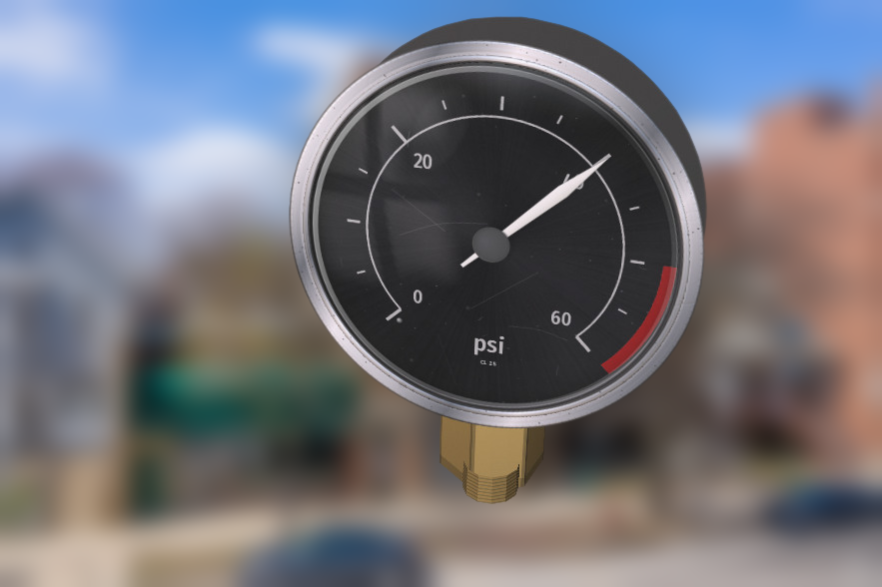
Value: 40 psi
